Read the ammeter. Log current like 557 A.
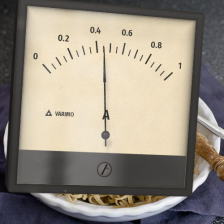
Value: 0.45 A
